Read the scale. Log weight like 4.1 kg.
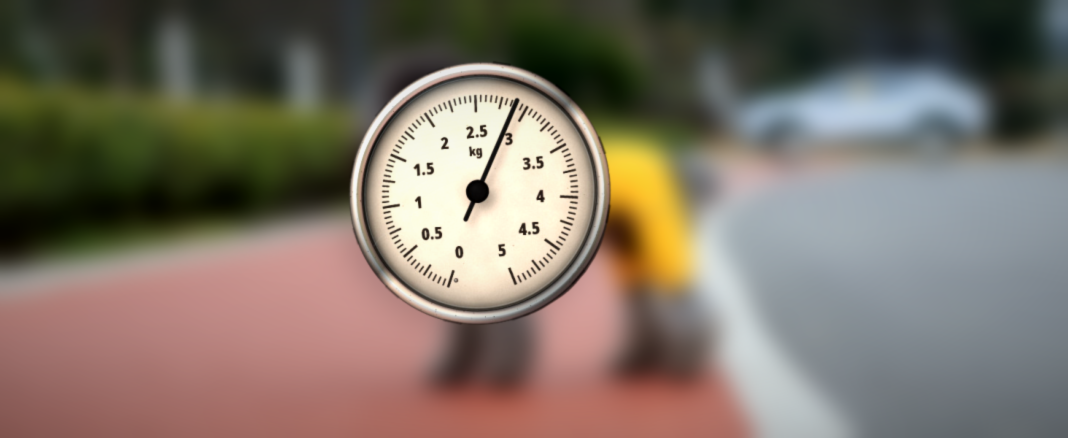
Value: 2.9 kg
